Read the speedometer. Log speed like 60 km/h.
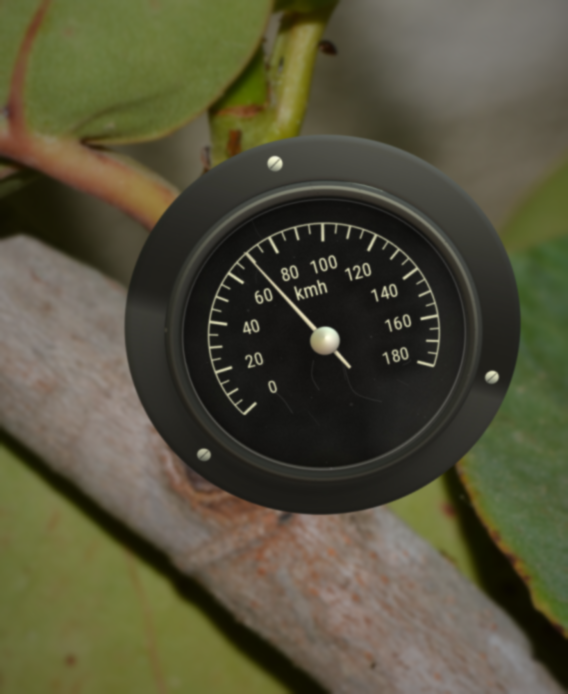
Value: 70 km/h
